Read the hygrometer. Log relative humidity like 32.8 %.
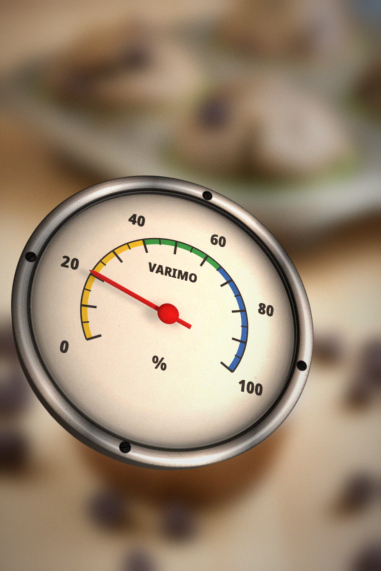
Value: 20 %
